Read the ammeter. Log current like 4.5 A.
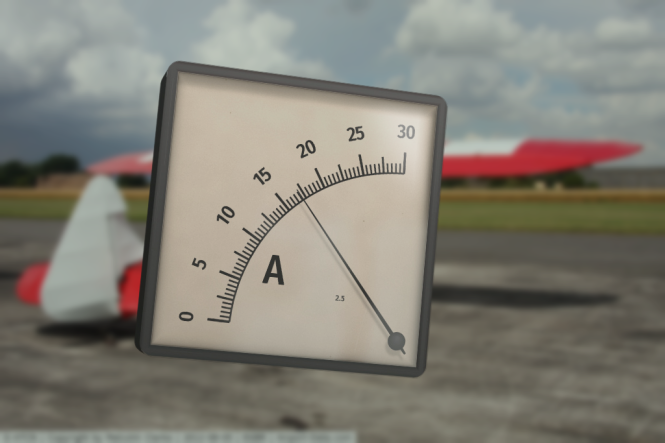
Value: 17 A
